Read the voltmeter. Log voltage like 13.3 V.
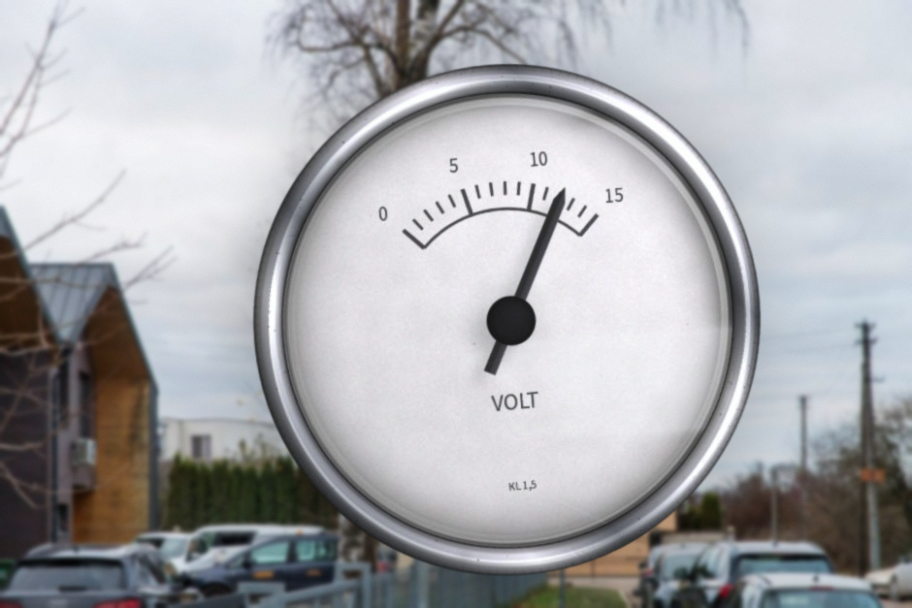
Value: 12 V
